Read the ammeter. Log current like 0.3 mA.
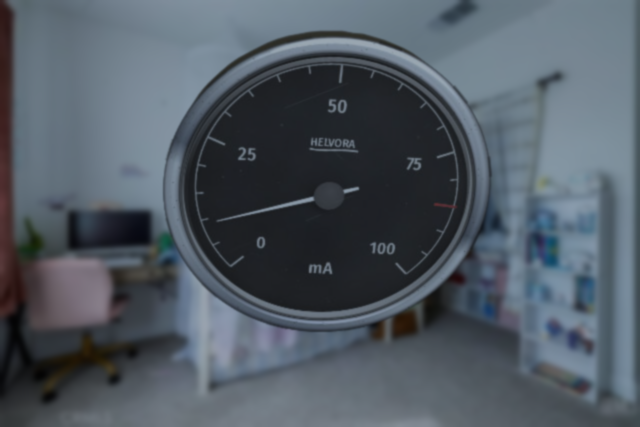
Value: 10 mA
